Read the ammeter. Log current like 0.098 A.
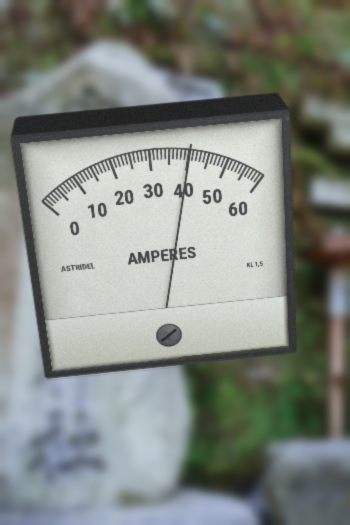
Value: 40 A
